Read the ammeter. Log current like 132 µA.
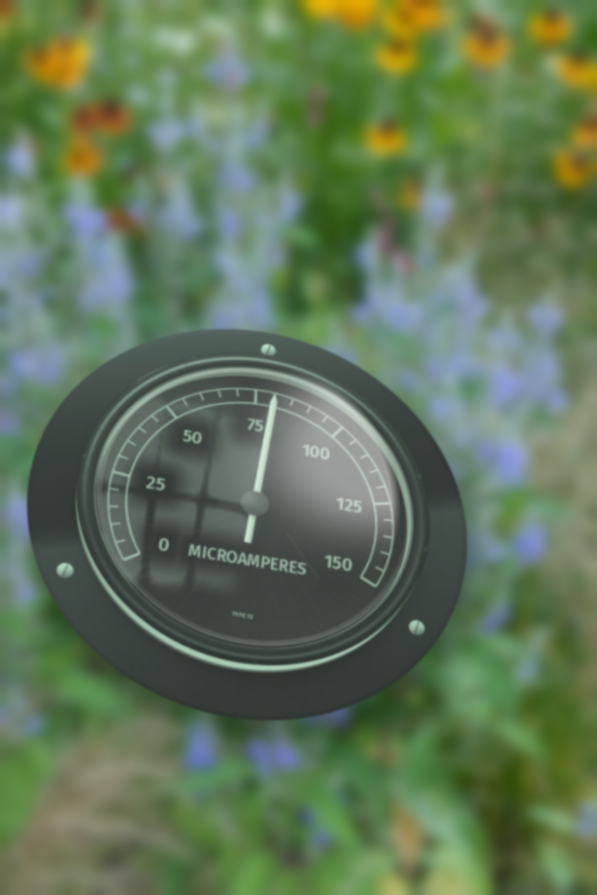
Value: 80 µA
